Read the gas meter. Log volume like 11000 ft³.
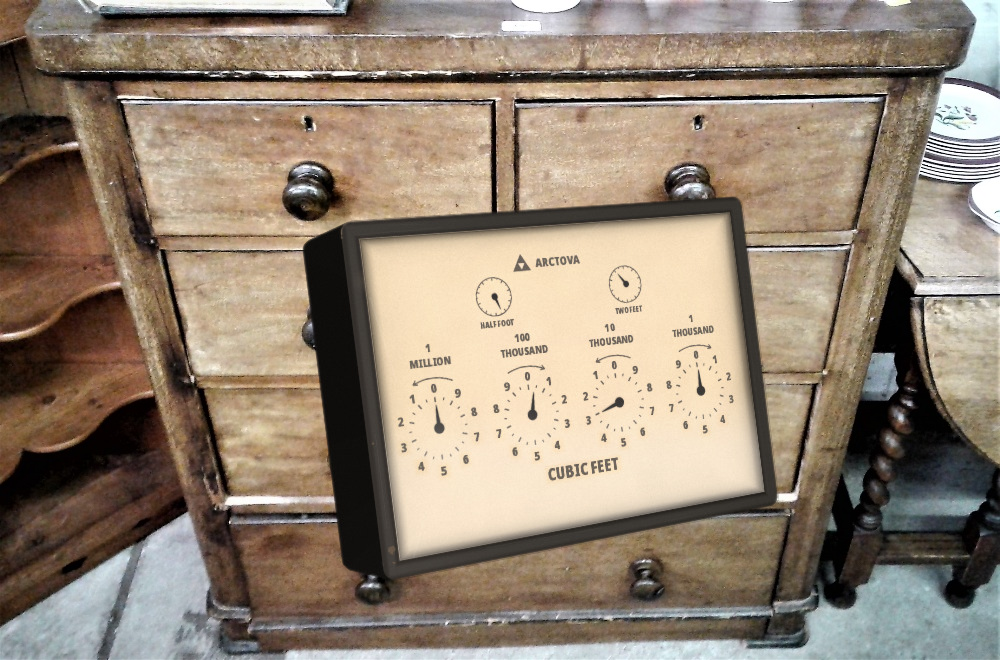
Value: 3000 ft³
